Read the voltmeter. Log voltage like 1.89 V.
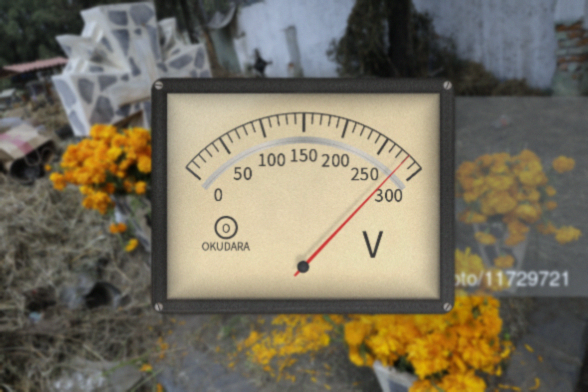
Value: 280 V
